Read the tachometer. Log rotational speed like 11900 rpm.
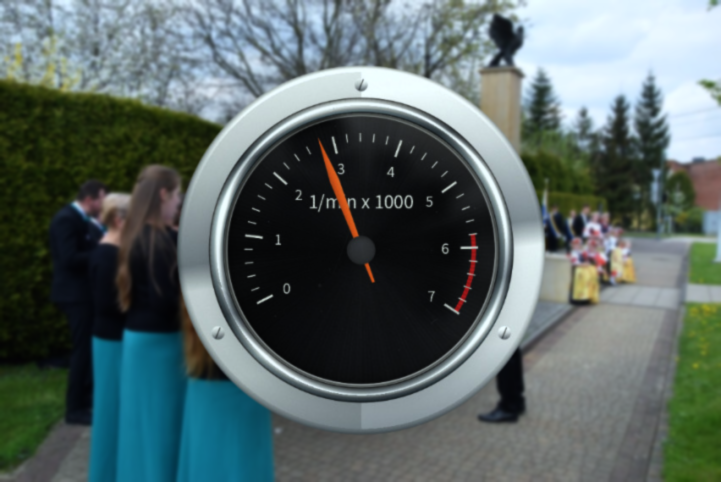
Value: 2800 rpm
